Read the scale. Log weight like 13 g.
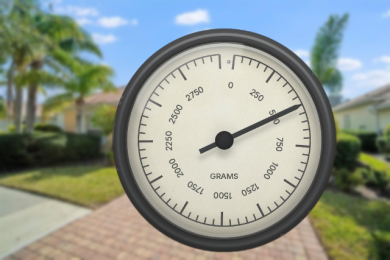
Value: 500 g
